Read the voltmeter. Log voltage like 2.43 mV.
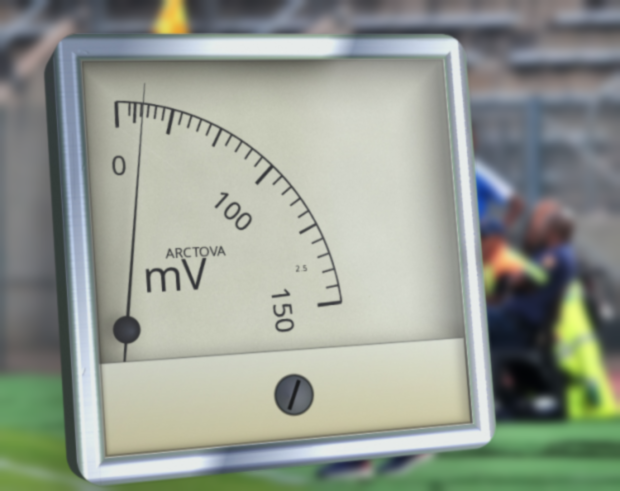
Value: 30 mV
